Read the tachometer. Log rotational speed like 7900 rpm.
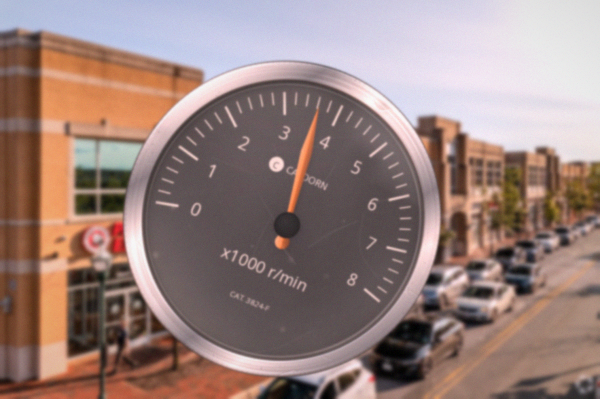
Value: 3600 rpm
